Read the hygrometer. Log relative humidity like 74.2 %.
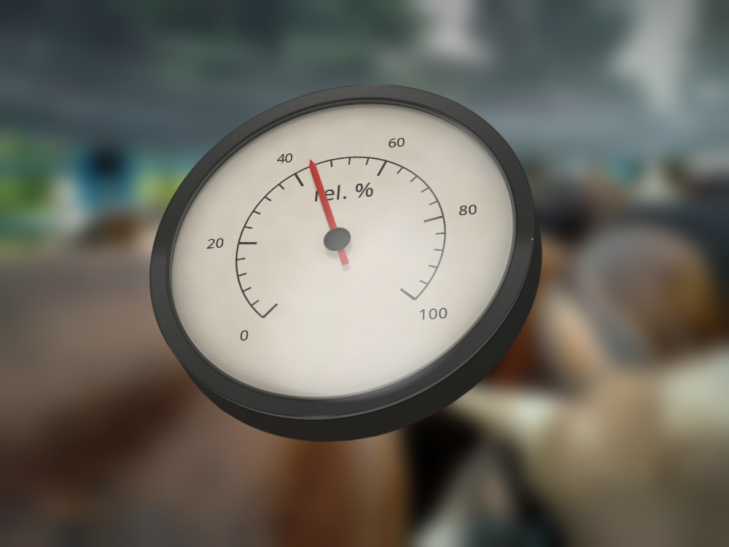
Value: 44 %
